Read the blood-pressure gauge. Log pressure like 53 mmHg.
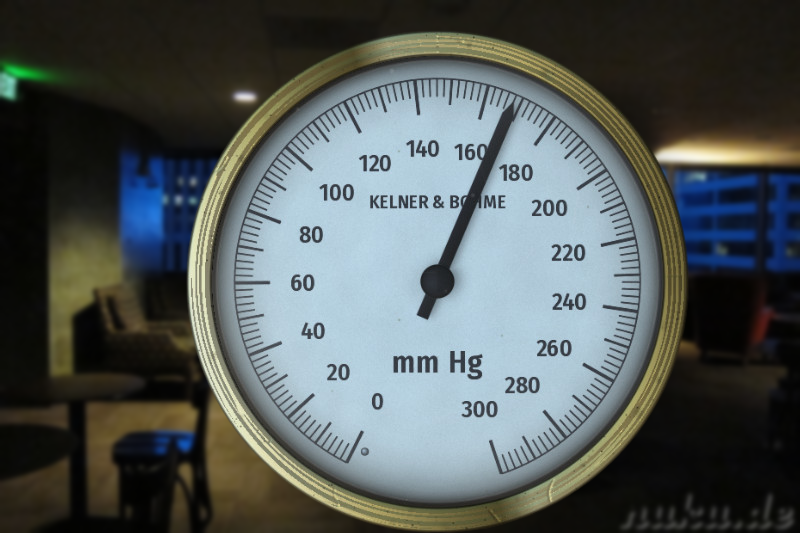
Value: 168 mmHg
